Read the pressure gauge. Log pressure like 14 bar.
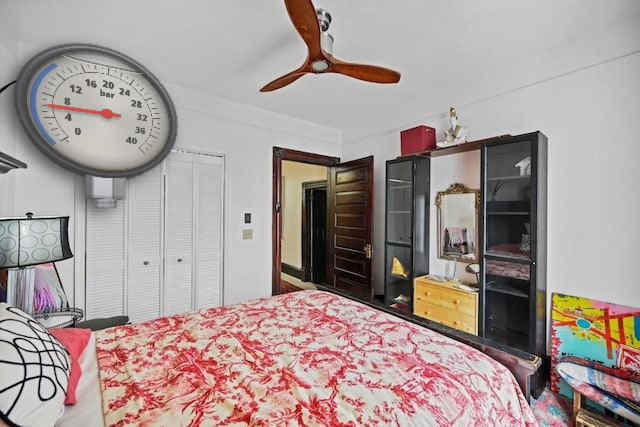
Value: 6 bar
